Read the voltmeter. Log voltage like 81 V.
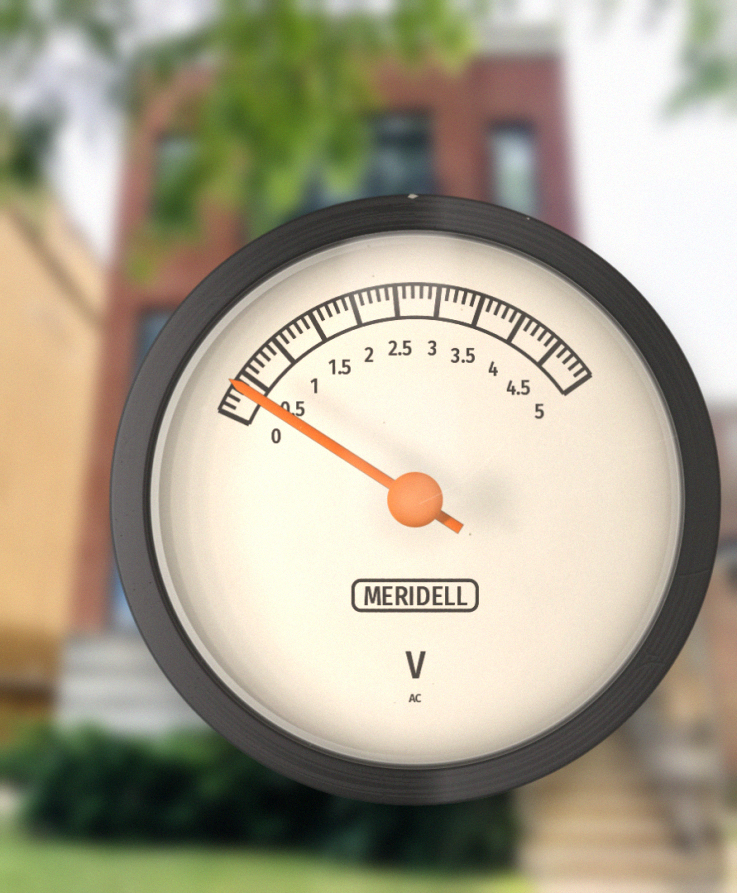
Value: 0.35 V
